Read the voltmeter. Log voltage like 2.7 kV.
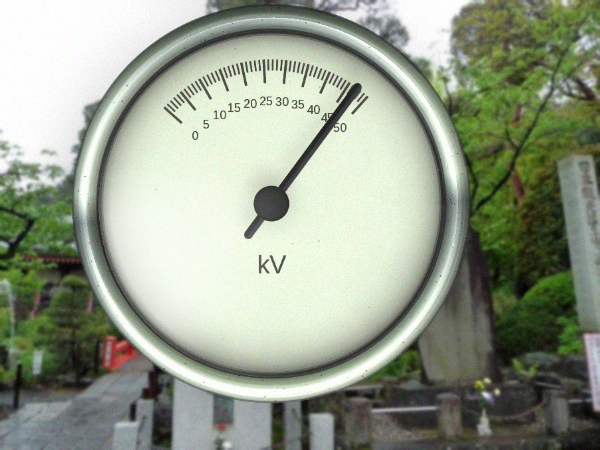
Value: 47 kV
